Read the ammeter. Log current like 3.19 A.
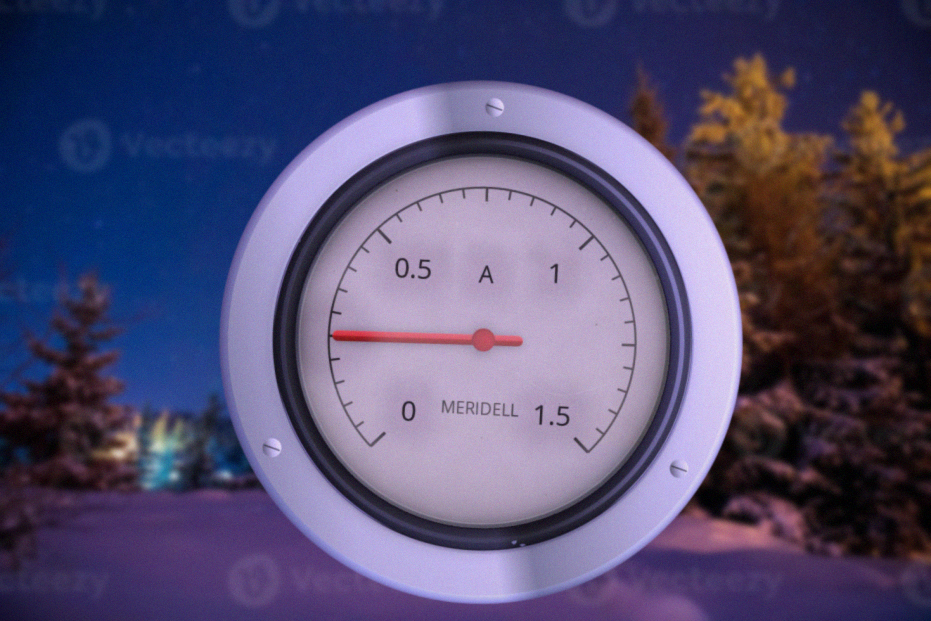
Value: 0.25 A
